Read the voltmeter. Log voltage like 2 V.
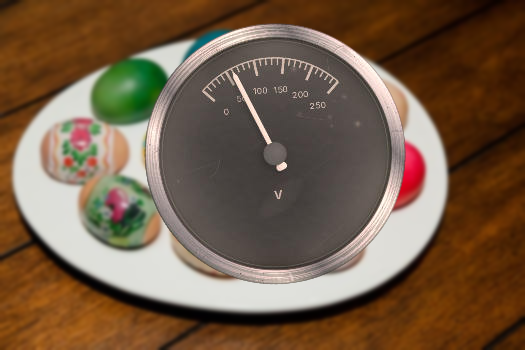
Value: 60 V
